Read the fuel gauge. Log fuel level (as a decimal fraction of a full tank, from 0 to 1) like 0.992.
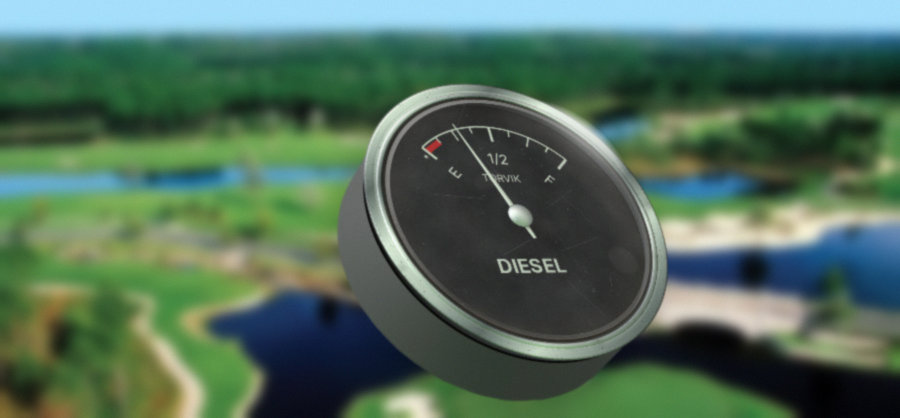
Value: 0.25
